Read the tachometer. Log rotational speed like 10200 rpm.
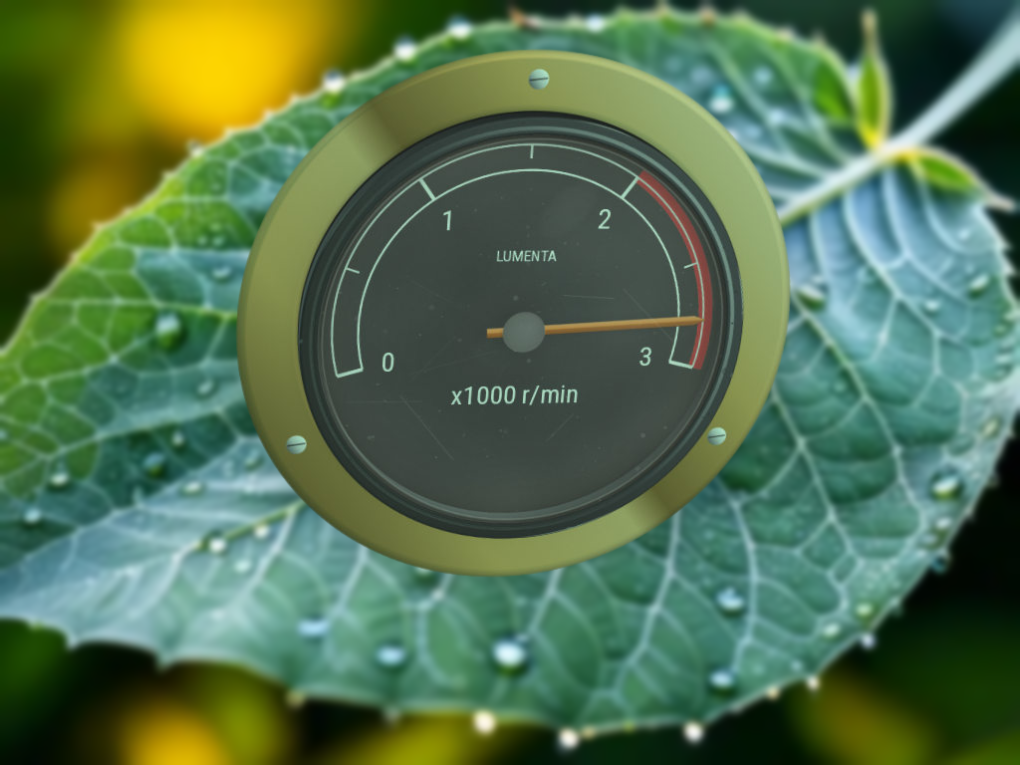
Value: 2750 rpm
